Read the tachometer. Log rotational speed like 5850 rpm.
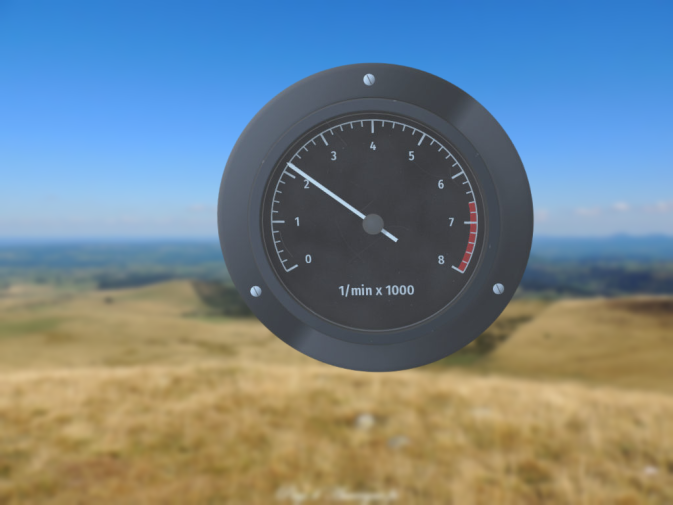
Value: 2200 rpm
